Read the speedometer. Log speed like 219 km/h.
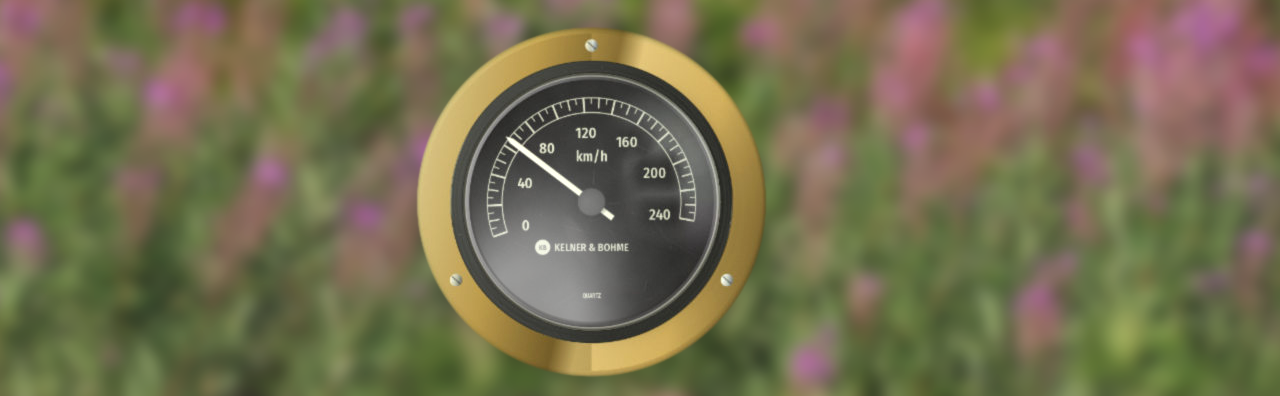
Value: 65 km/h
